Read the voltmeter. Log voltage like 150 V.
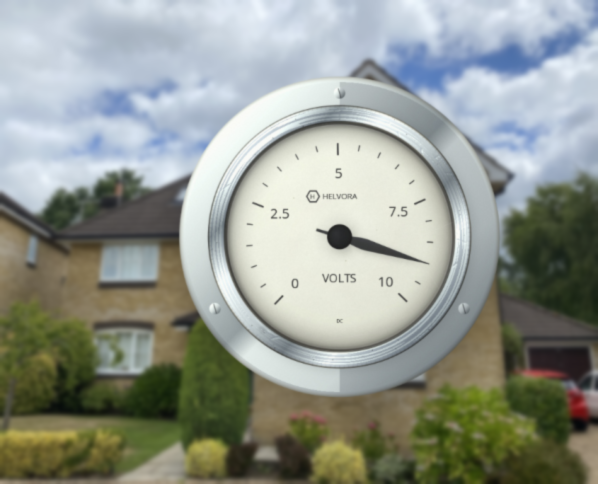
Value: 9 V
